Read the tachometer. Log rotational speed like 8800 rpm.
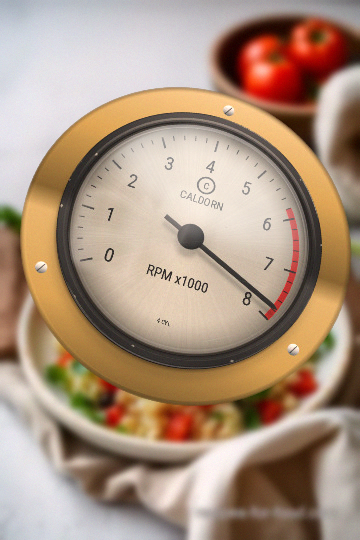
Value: 7800 rpm
